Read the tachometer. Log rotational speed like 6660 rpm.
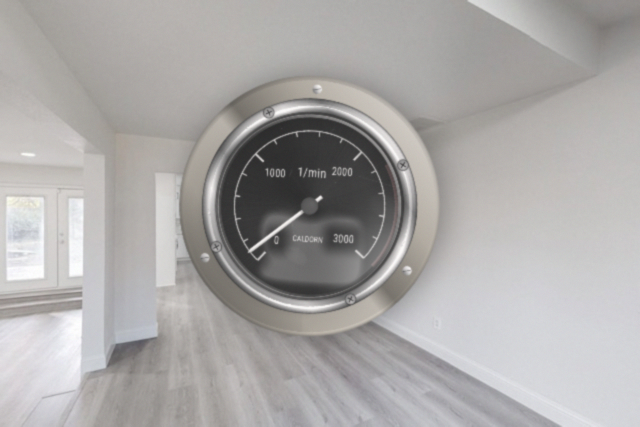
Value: 100 rpm
